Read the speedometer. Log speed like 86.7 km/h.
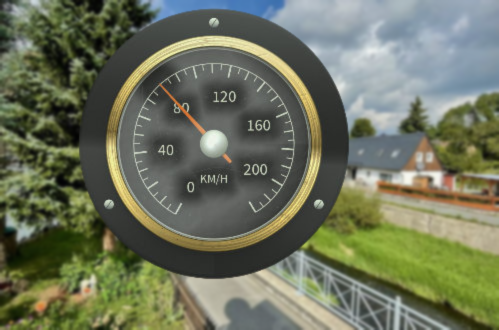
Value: 80 km/h
